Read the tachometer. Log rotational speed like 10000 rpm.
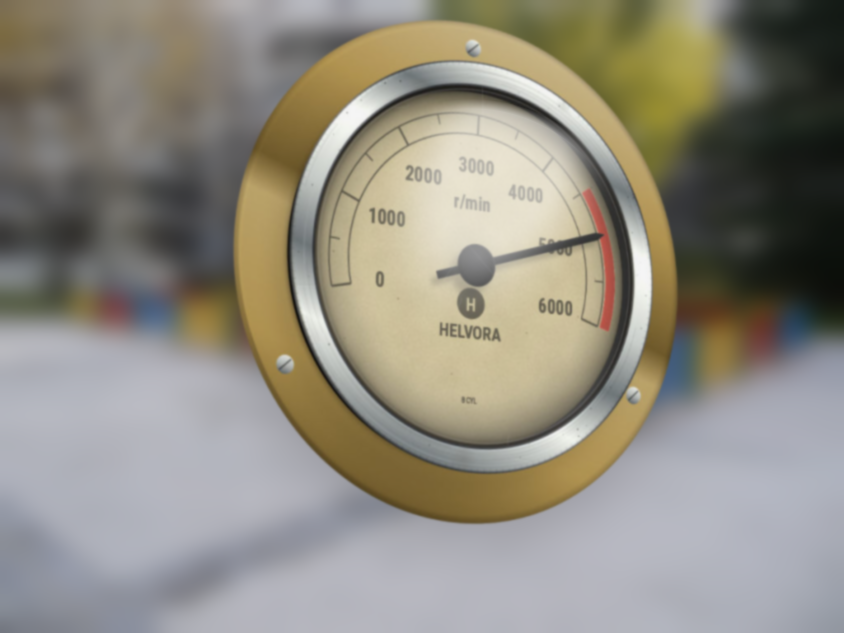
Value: 5000 rpm
